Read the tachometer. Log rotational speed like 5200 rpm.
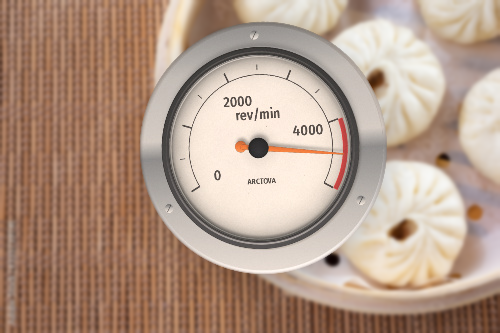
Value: 4500 rpm
